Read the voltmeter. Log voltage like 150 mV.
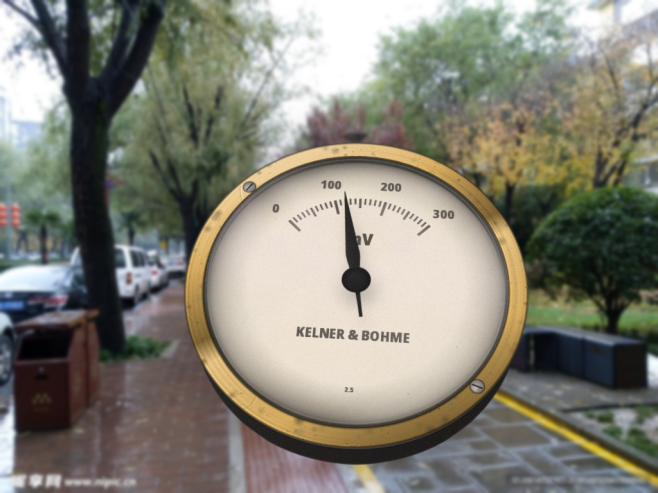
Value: 120 mV
